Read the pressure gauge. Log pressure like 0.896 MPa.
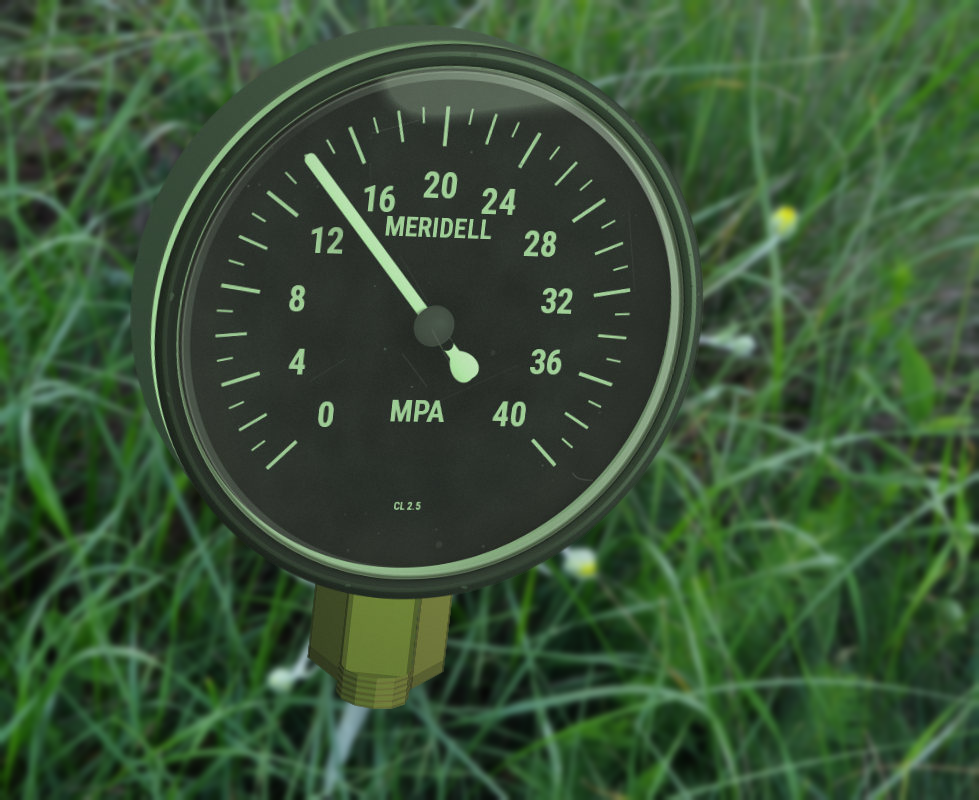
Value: 14 MPa
